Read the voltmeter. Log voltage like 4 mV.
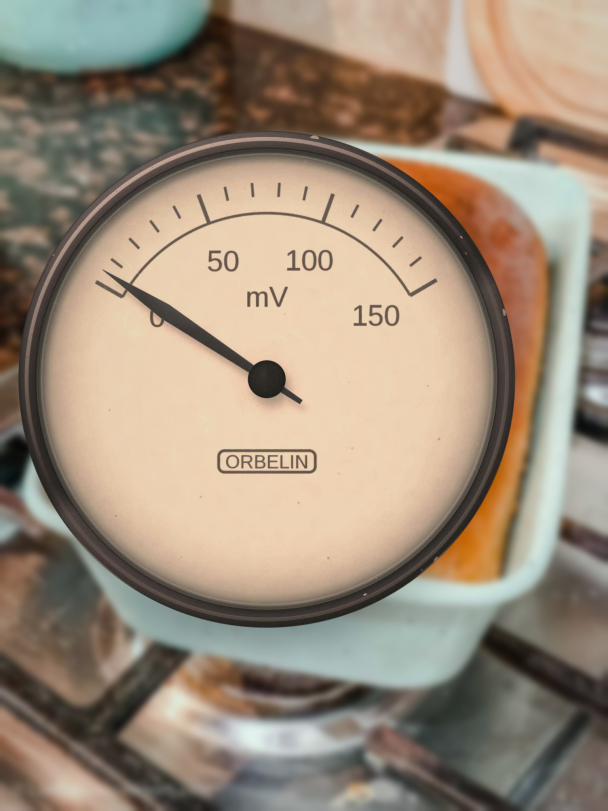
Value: 5 mV
